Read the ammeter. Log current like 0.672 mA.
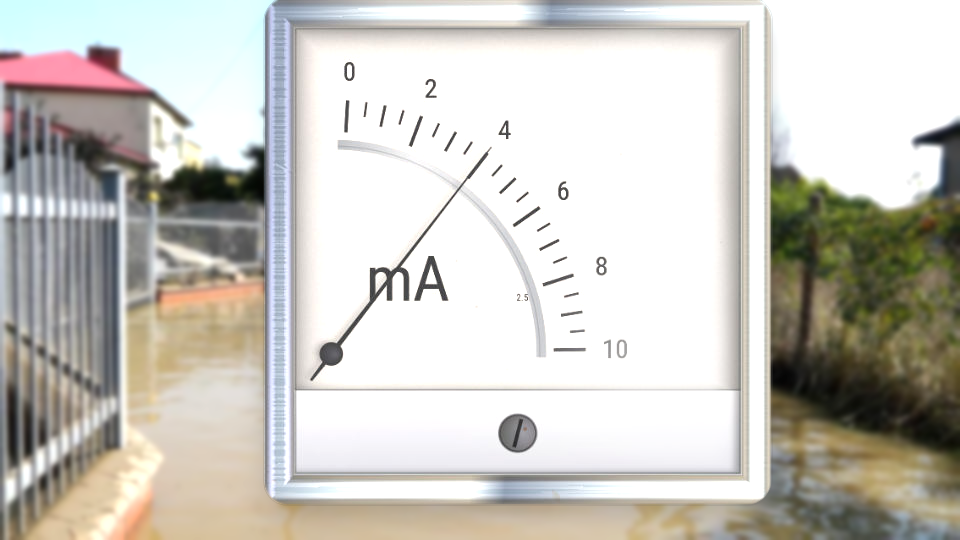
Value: 4 mA
